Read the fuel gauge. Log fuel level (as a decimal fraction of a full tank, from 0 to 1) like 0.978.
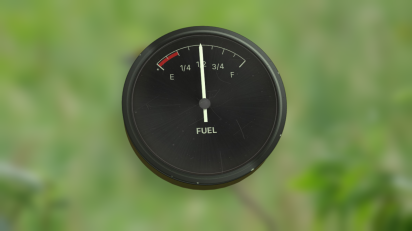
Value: 0.5
